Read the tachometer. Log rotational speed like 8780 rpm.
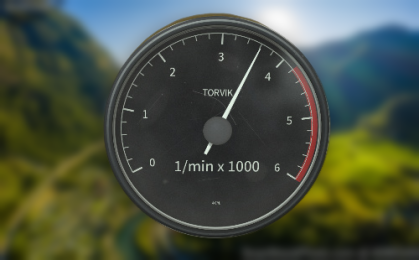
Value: 3600 rpm
